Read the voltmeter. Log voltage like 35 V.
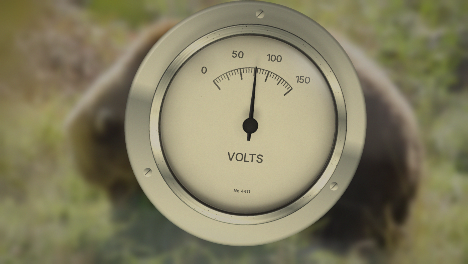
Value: 75 V
